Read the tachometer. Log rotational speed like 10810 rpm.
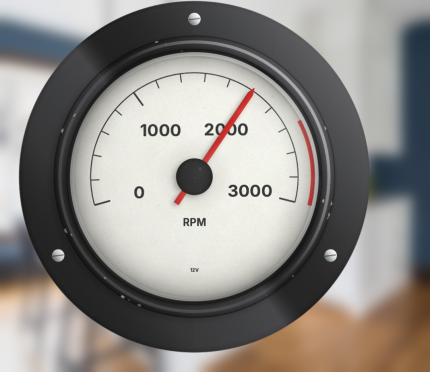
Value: 2000 rpm
